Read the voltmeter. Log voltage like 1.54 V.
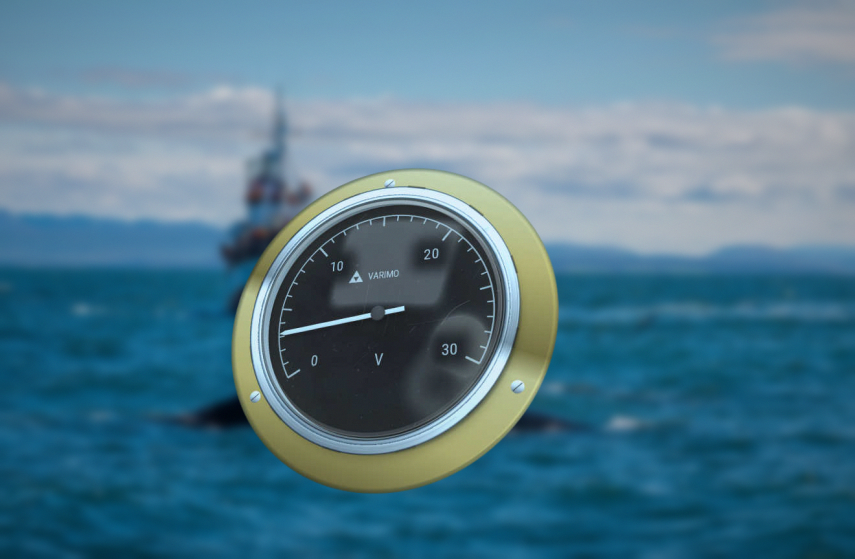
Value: 3 V
